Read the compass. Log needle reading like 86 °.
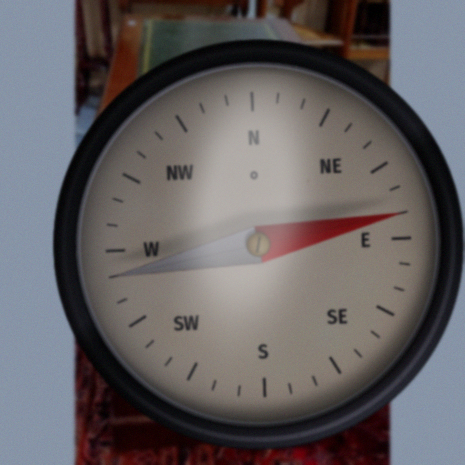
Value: 80 °
